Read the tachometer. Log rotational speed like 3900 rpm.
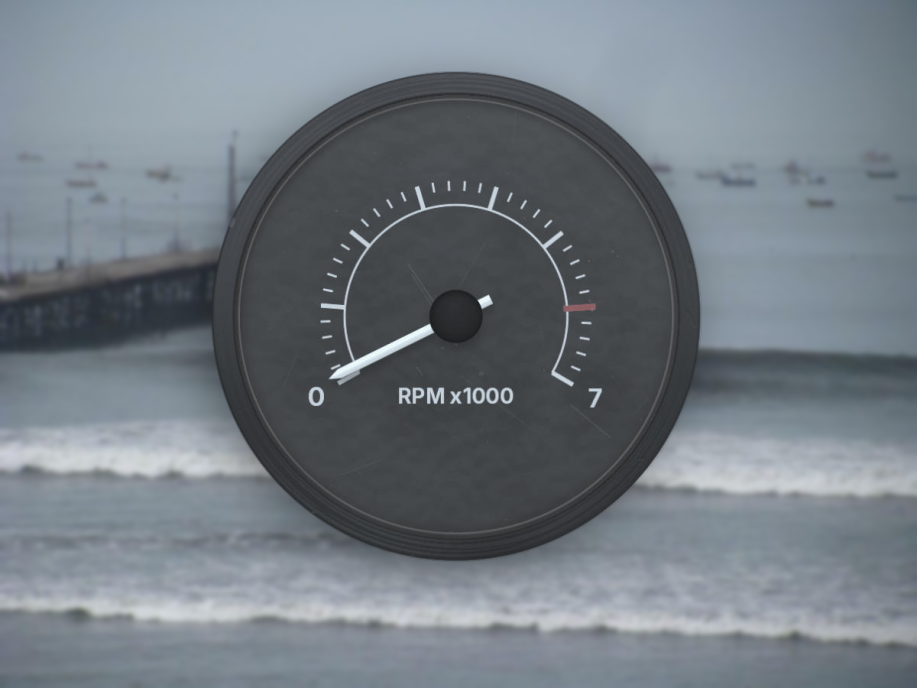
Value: 100 rpm
